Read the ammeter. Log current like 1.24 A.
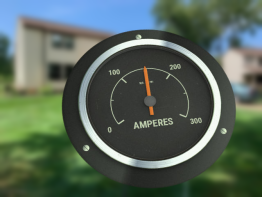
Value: 150 A
